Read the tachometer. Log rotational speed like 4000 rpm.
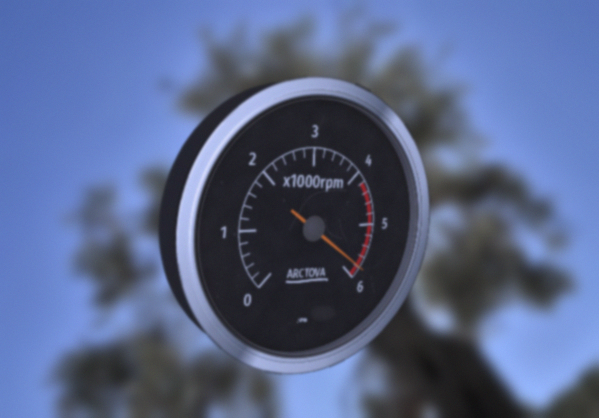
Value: 5800 rpm
